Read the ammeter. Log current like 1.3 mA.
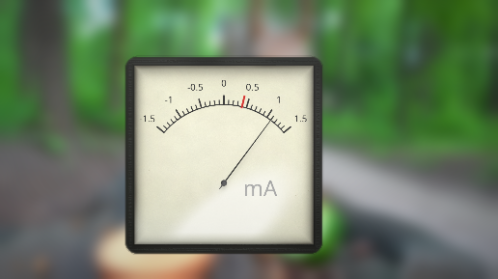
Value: 1.1 mA
